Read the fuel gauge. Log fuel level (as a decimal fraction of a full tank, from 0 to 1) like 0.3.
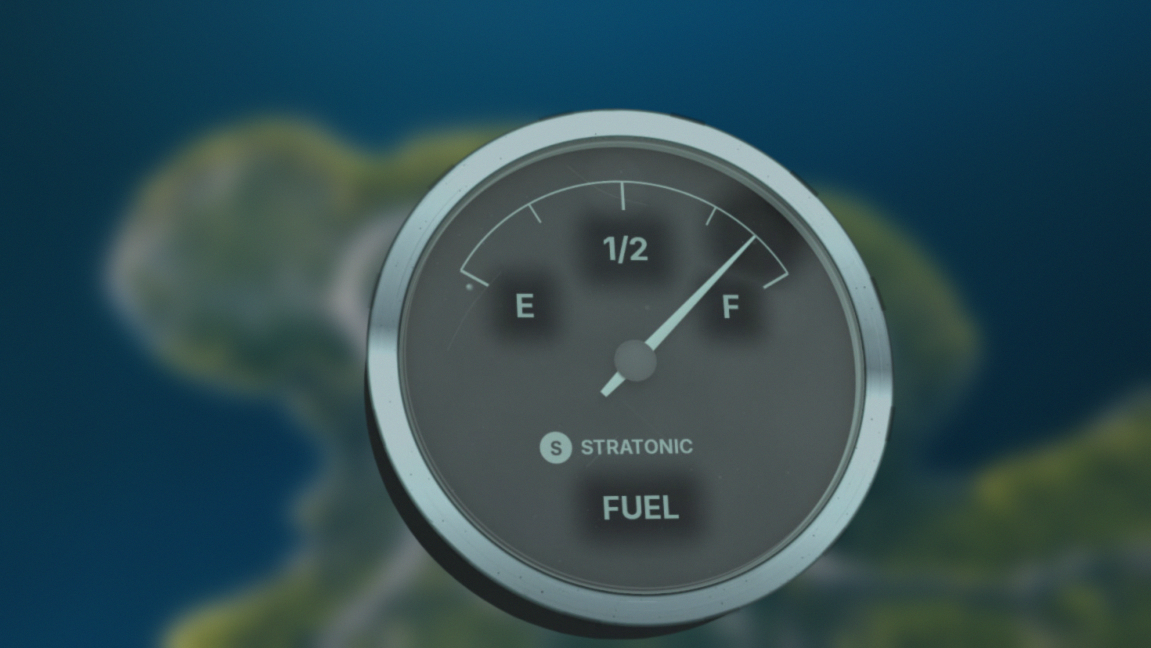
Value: 0.875
